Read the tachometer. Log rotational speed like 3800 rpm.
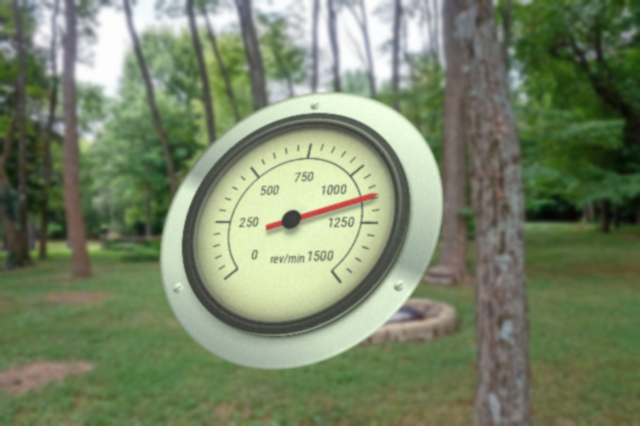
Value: 1150 rpm
